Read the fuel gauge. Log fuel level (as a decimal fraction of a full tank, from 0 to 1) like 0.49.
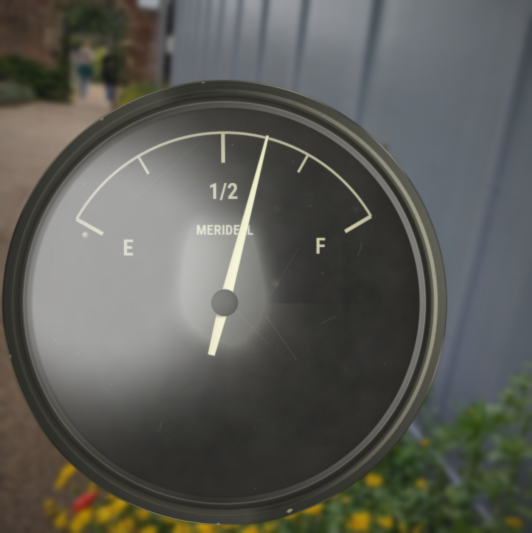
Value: 0.625
